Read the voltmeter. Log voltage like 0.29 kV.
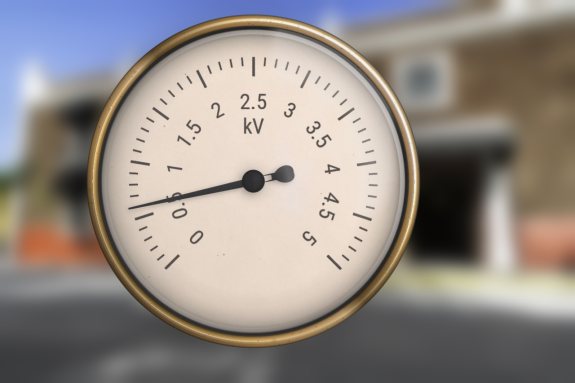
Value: 0.6 kV
